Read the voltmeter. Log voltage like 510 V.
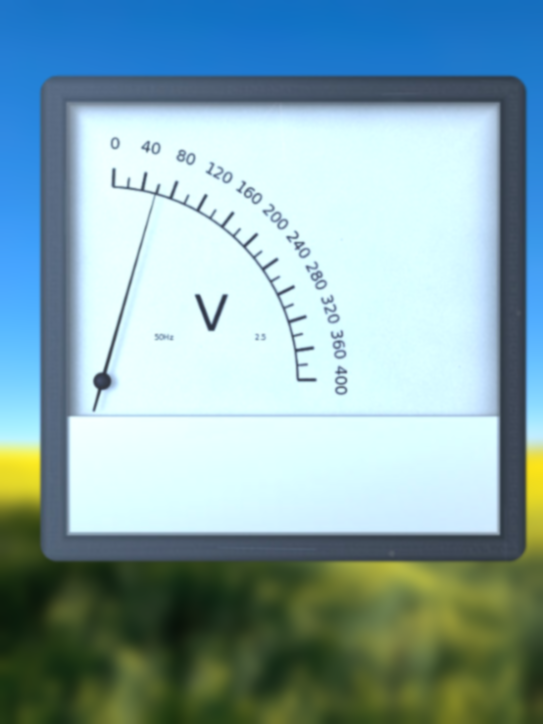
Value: 60 V
